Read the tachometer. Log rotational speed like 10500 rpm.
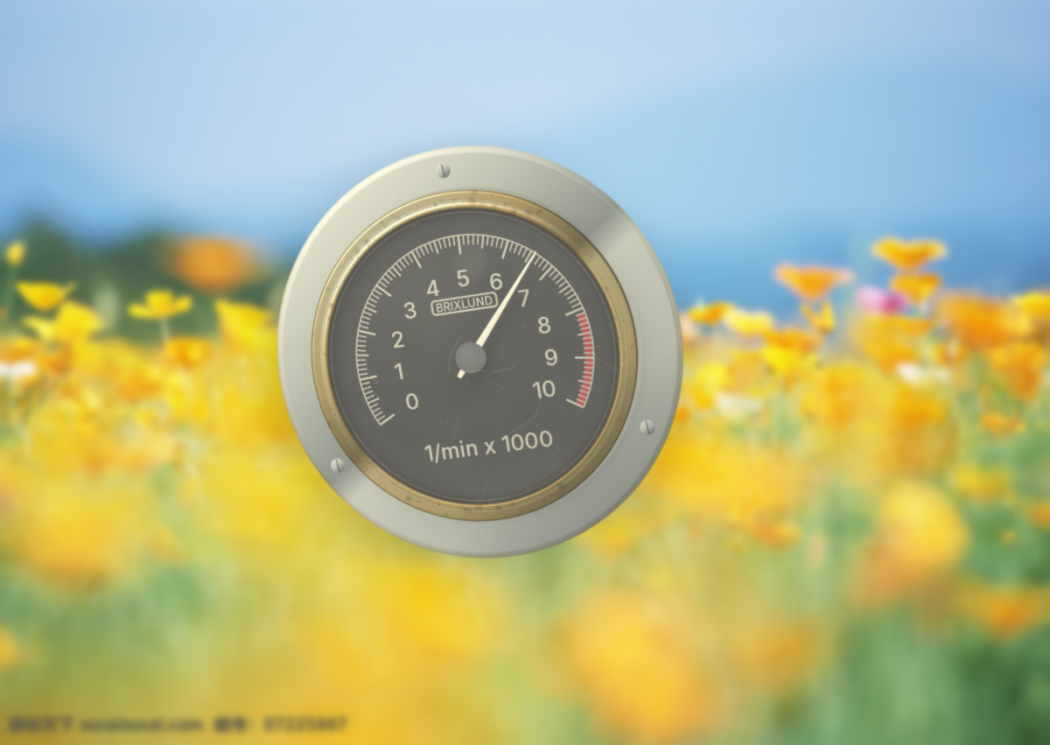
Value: 6600 rpm
